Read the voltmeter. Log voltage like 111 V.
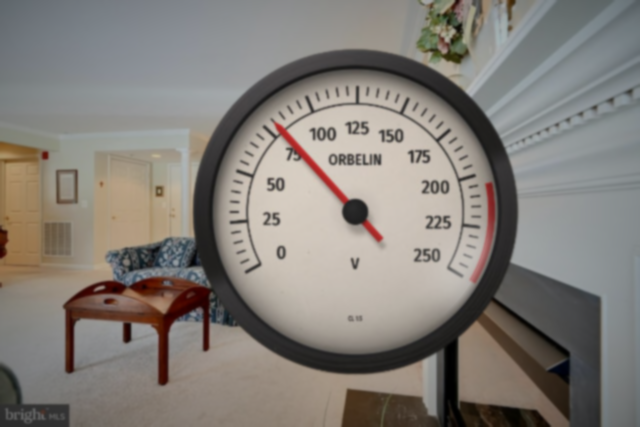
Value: 80 V
